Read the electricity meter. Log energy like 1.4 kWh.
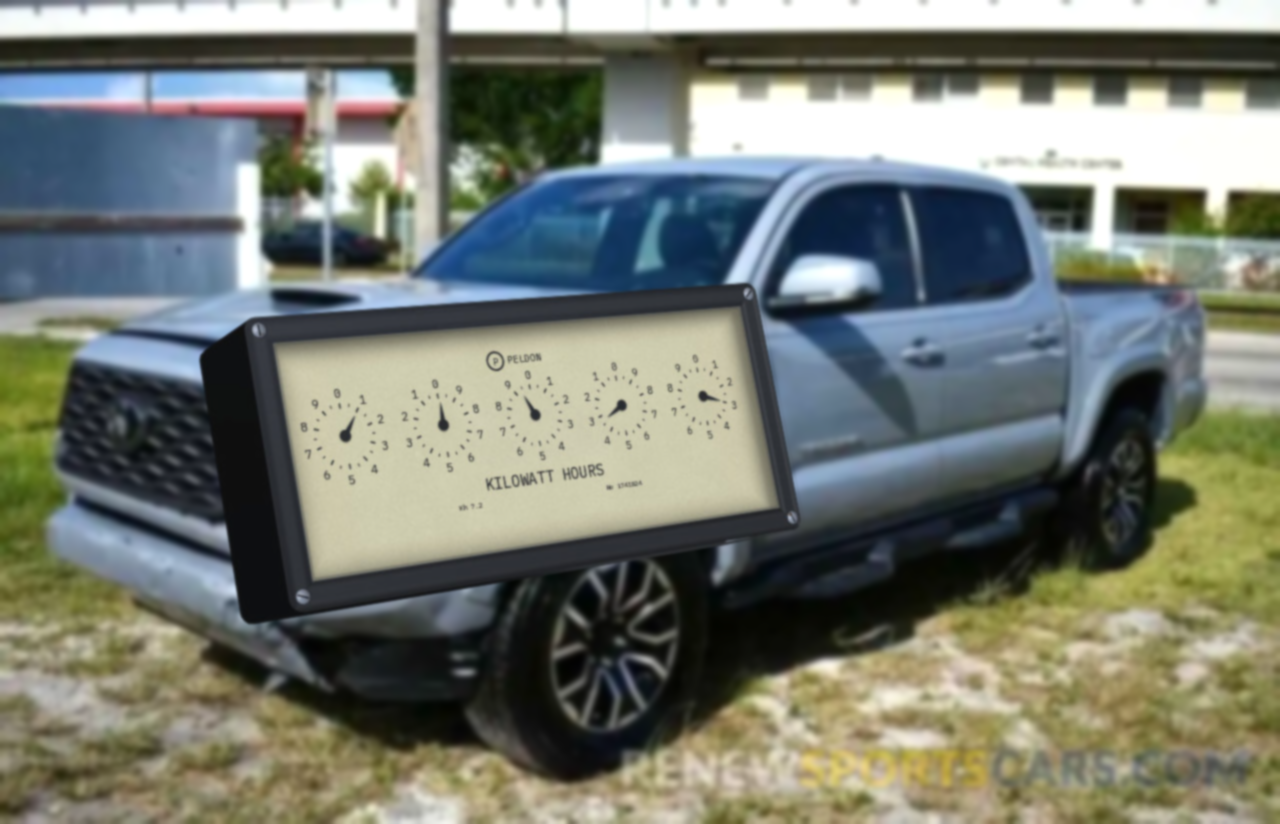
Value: 9933 kWh
